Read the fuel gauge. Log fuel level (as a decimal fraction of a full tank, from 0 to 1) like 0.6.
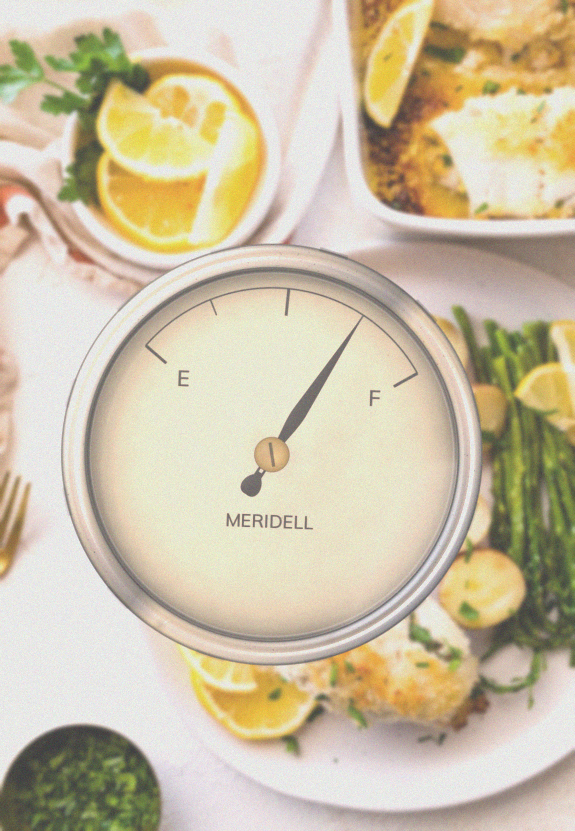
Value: 0.75
